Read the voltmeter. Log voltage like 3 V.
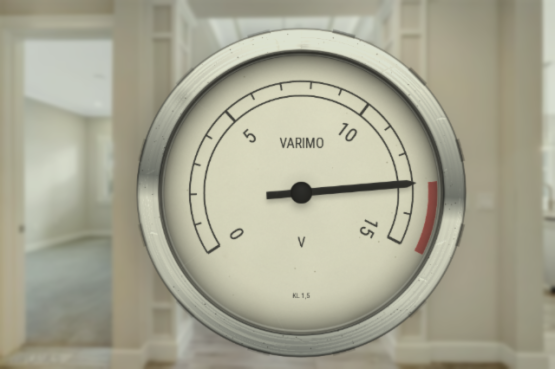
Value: 13 V
